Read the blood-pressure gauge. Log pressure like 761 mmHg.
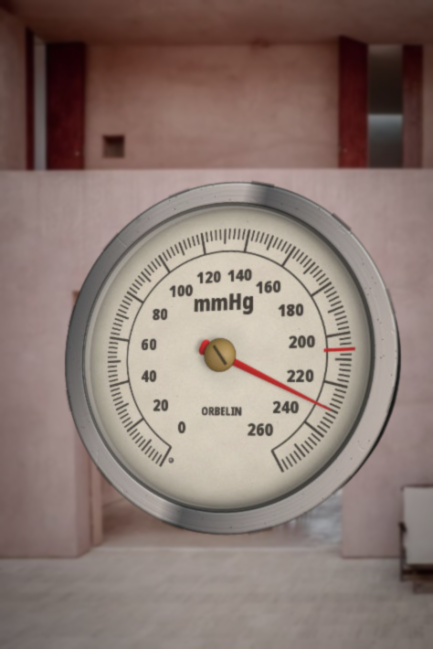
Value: 230 mmHg
